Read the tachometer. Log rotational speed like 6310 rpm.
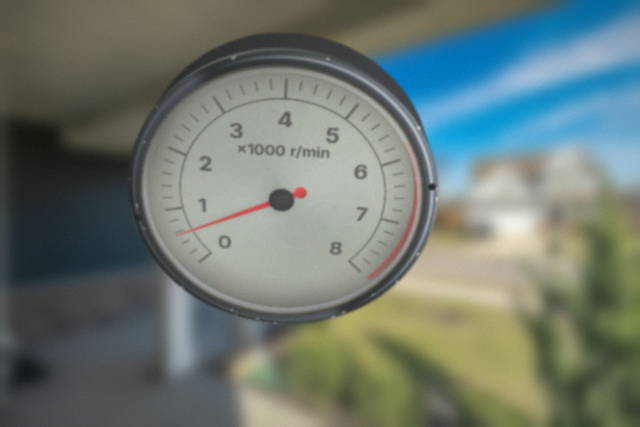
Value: 600 rpm
